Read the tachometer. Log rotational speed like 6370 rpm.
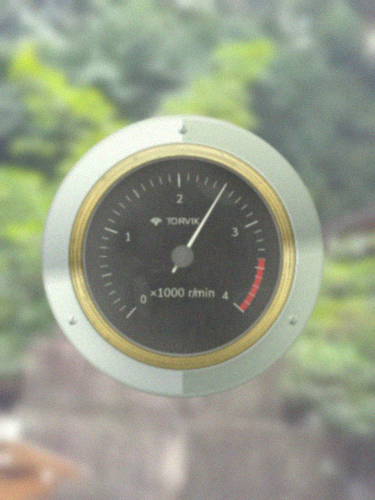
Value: 2500 rpm
